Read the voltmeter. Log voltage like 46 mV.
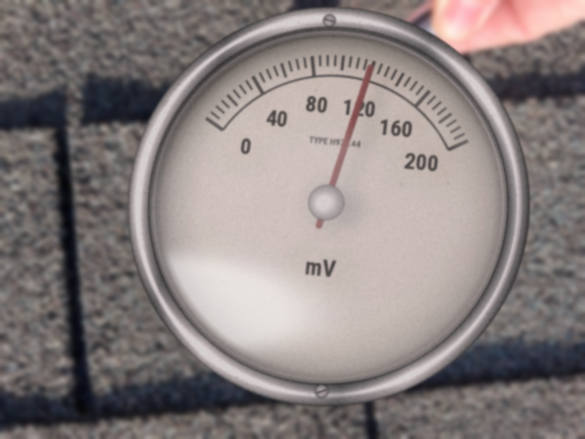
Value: 120 mV
